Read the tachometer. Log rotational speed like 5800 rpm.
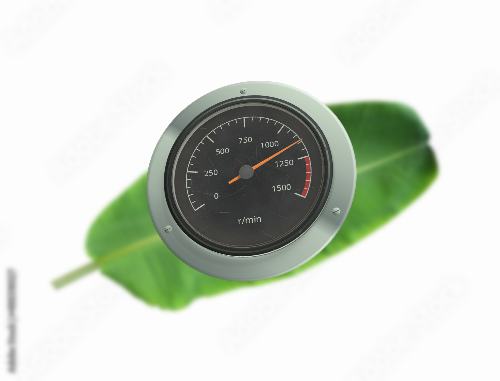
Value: 1150 rpm
